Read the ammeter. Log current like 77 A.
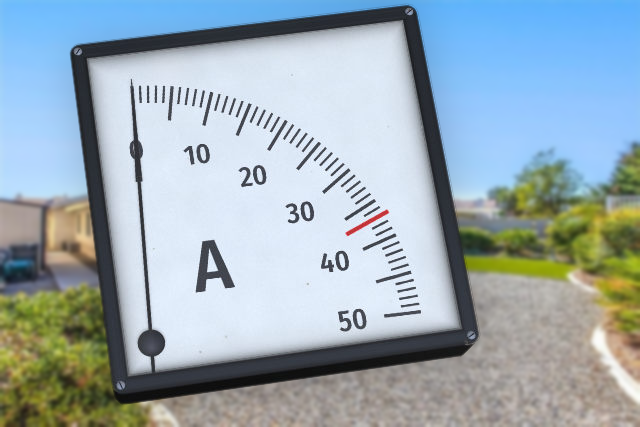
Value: 0 A
